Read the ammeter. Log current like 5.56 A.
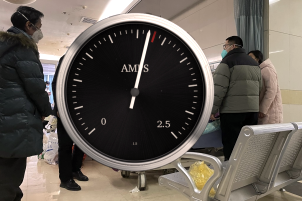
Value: 1.35 A
